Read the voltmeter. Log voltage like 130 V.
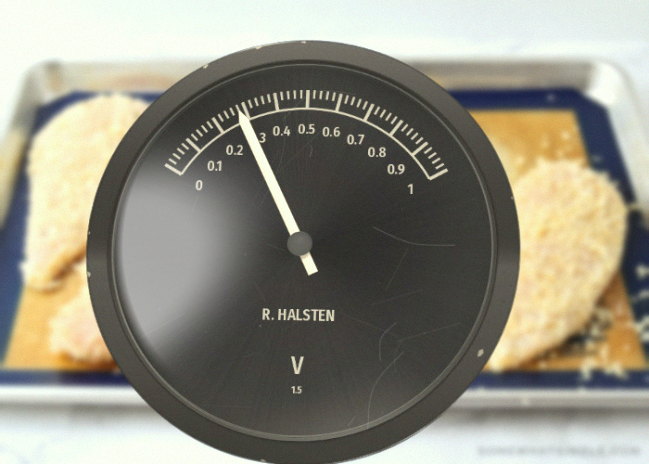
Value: 0.28 V
